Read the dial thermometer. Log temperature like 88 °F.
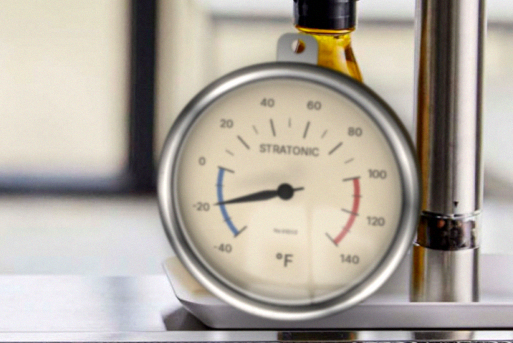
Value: -20 °F
